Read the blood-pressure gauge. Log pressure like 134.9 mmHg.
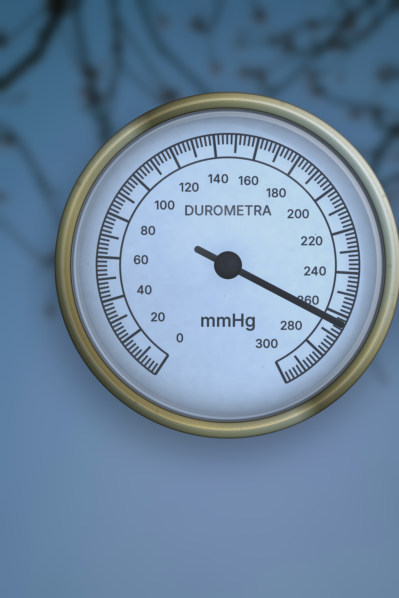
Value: 264 mmHg
